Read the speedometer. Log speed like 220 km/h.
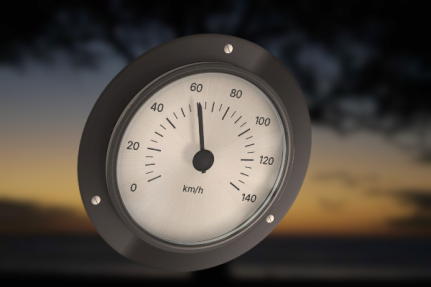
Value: 60 km/h
